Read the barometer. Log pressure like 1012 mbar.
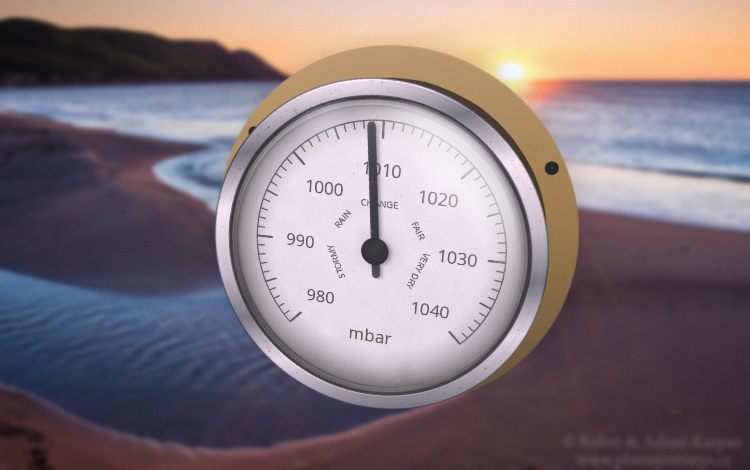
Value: 1009 mbar
